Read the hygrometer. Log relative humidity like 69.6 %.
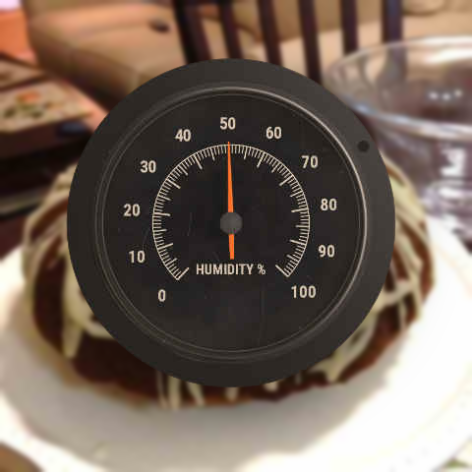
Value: 50 %
